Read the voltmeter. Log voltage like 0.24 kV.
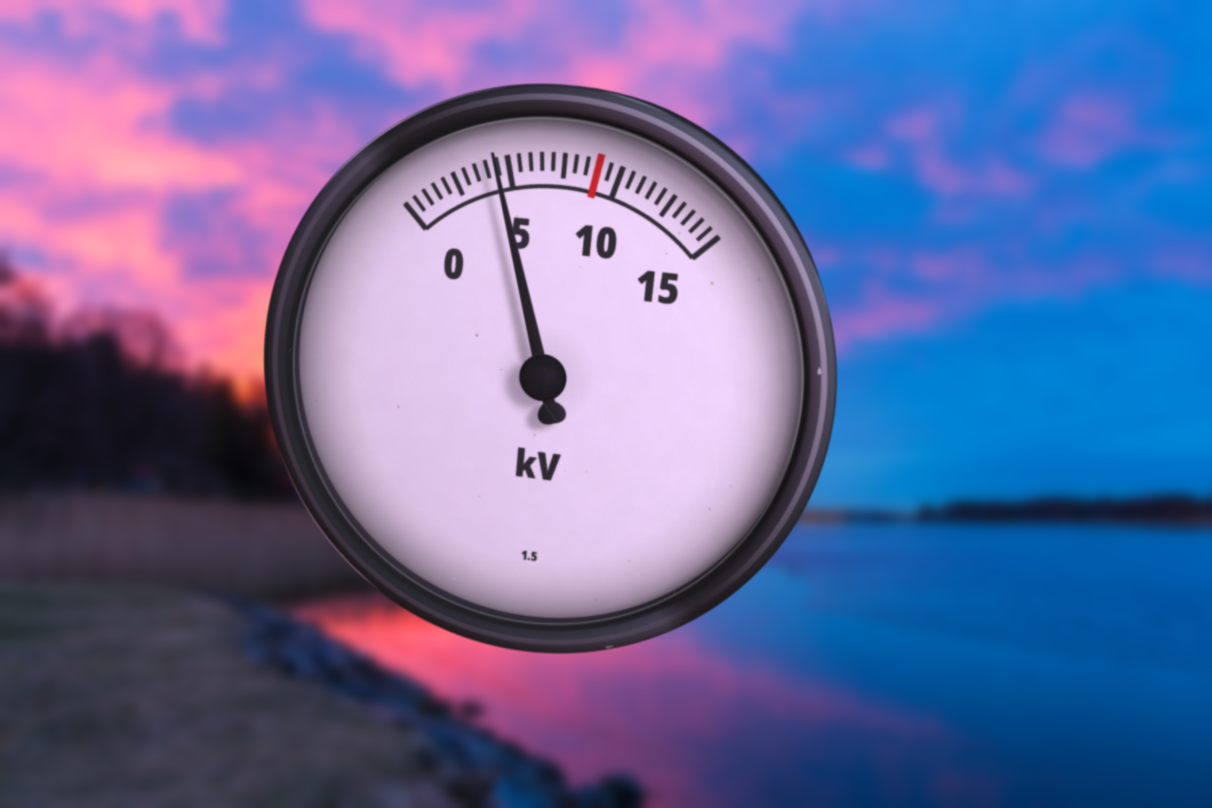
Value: 4.5 kV
